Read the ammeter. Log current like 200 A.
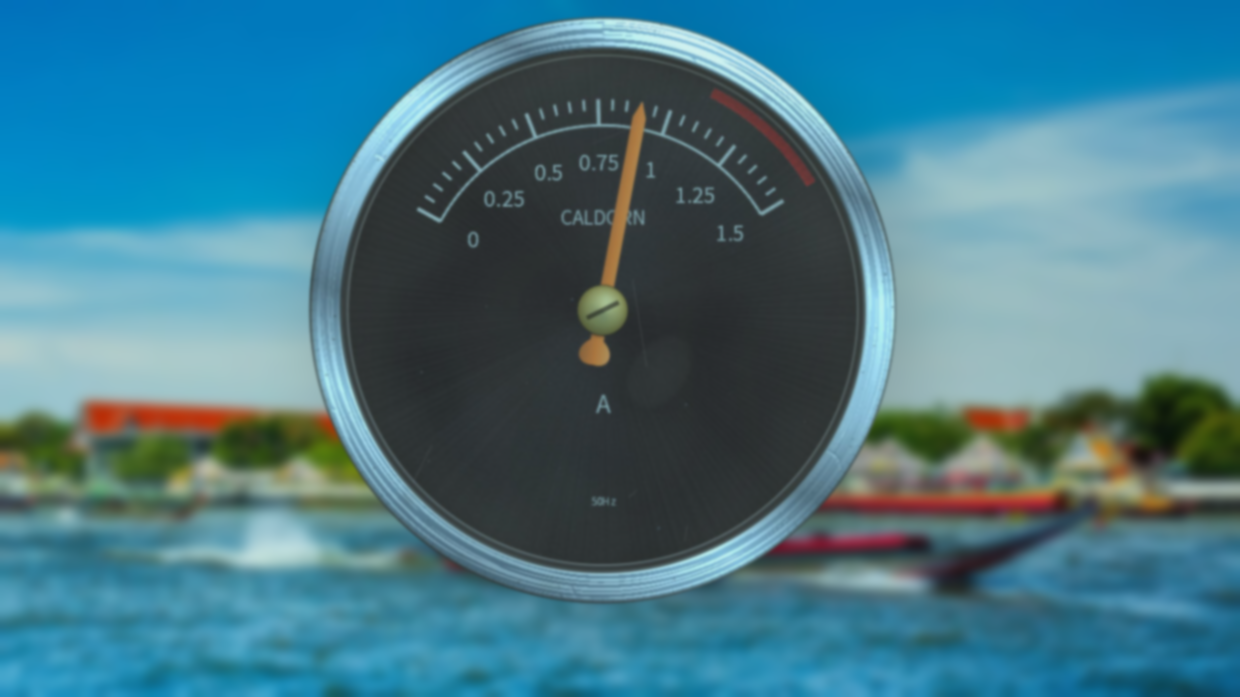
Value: 0.9 A
